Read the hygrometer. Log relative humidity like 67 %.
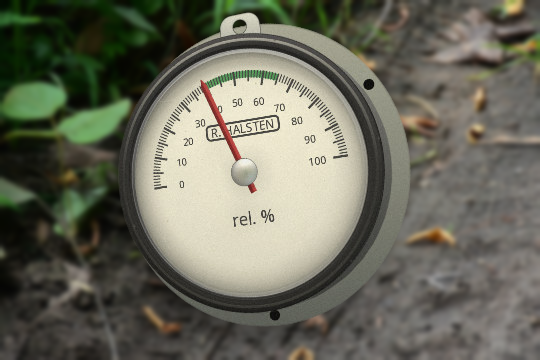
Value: 40 %
